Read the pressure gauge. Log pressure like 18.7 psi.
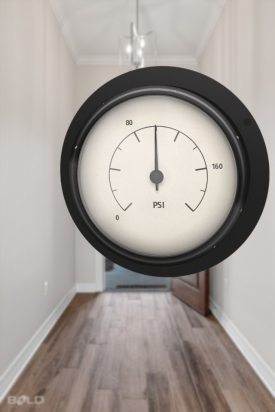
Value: 100 psi
